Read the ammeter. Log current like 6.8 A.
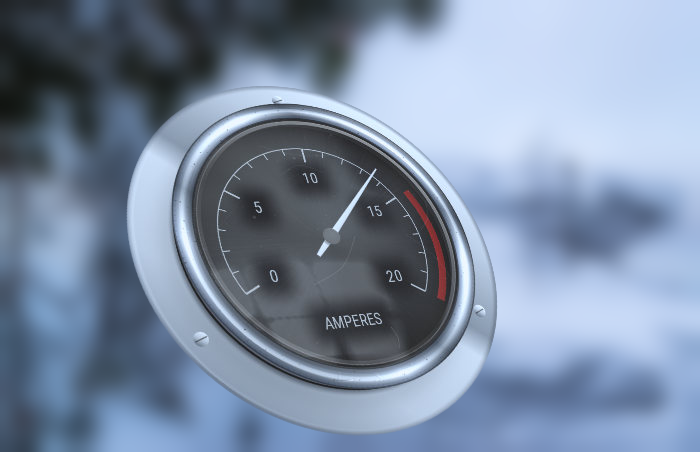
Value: 13.5 A
